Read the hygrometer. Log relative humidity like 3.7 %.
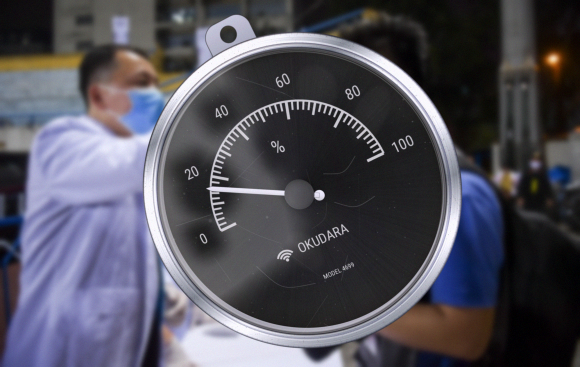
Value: 16 %
